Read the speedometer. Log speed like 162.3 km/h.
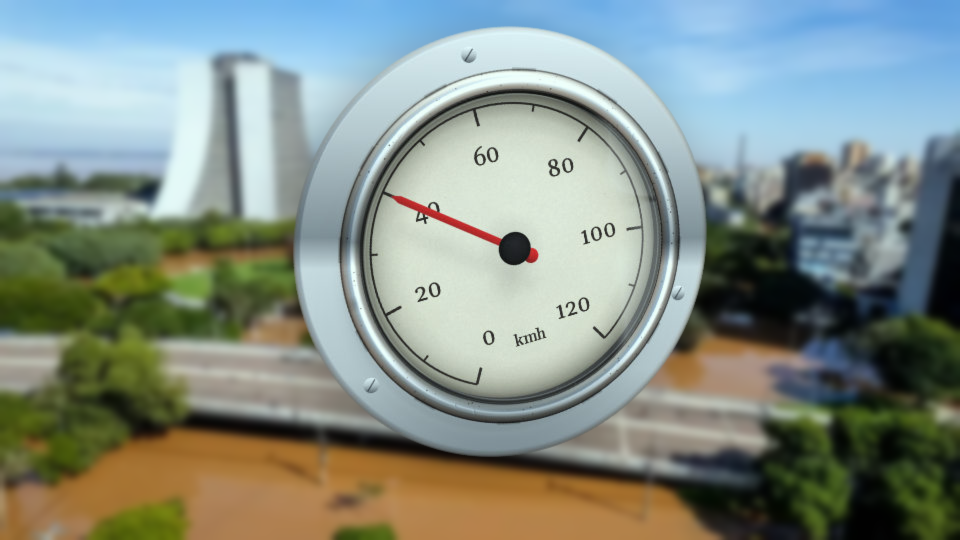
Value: 40 km/h
